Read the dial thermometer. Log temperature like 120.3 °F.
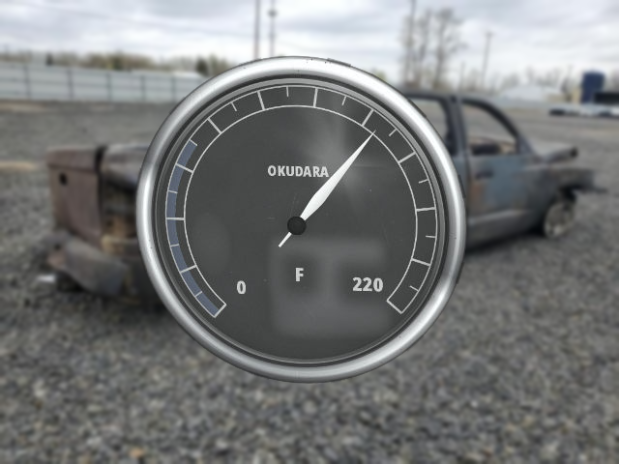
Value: 145 °F
